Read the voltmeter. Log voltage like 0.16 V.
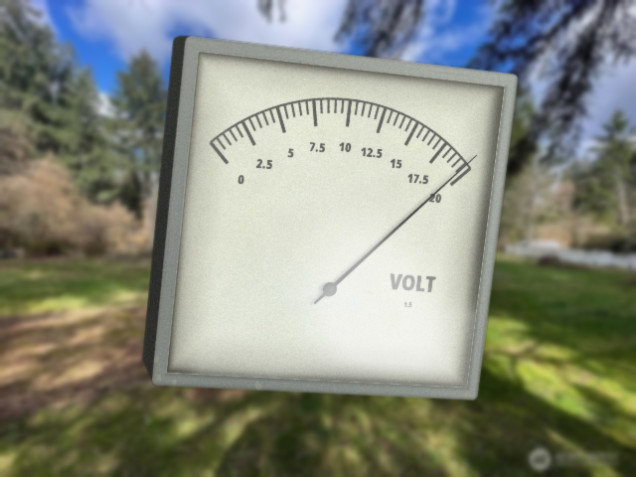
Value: 19.5 V
